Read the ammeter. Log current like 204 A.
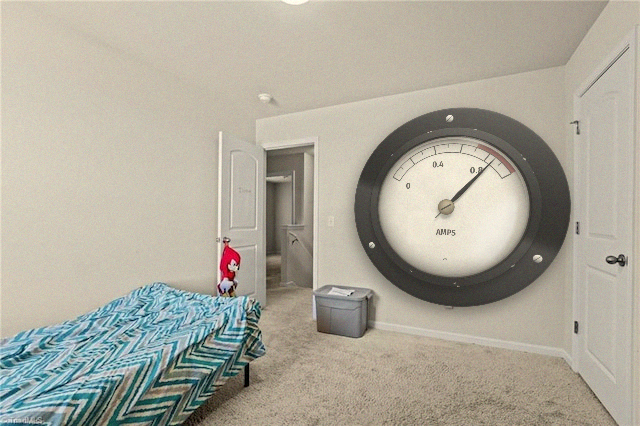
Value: 0.85 A
